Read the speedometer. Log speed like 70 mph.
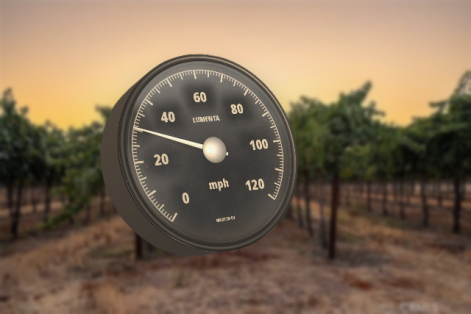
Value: 30 mph
